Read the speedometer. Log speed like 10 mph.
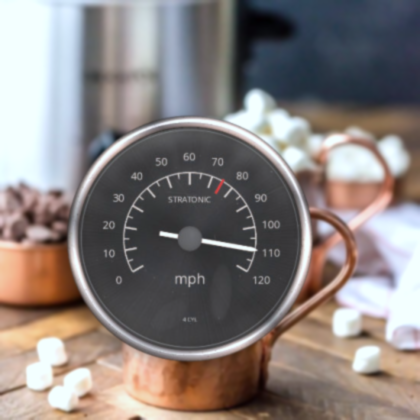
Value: 110 mph
